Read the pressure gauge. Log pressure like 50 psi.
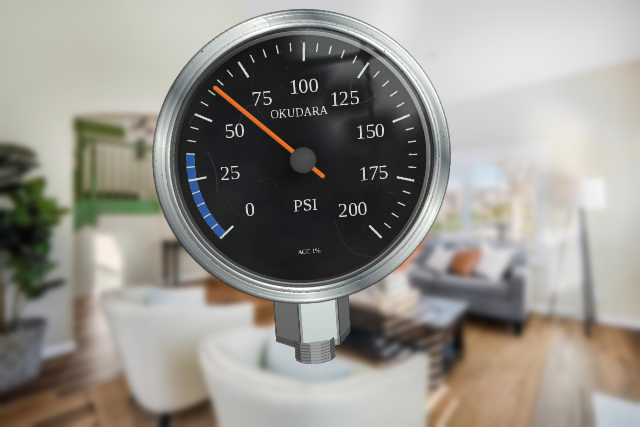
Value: 62.5 psi
